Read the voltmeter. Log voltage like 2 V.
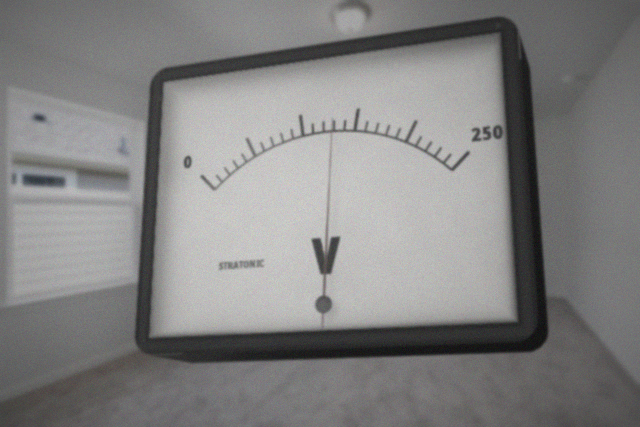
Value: 130 V
